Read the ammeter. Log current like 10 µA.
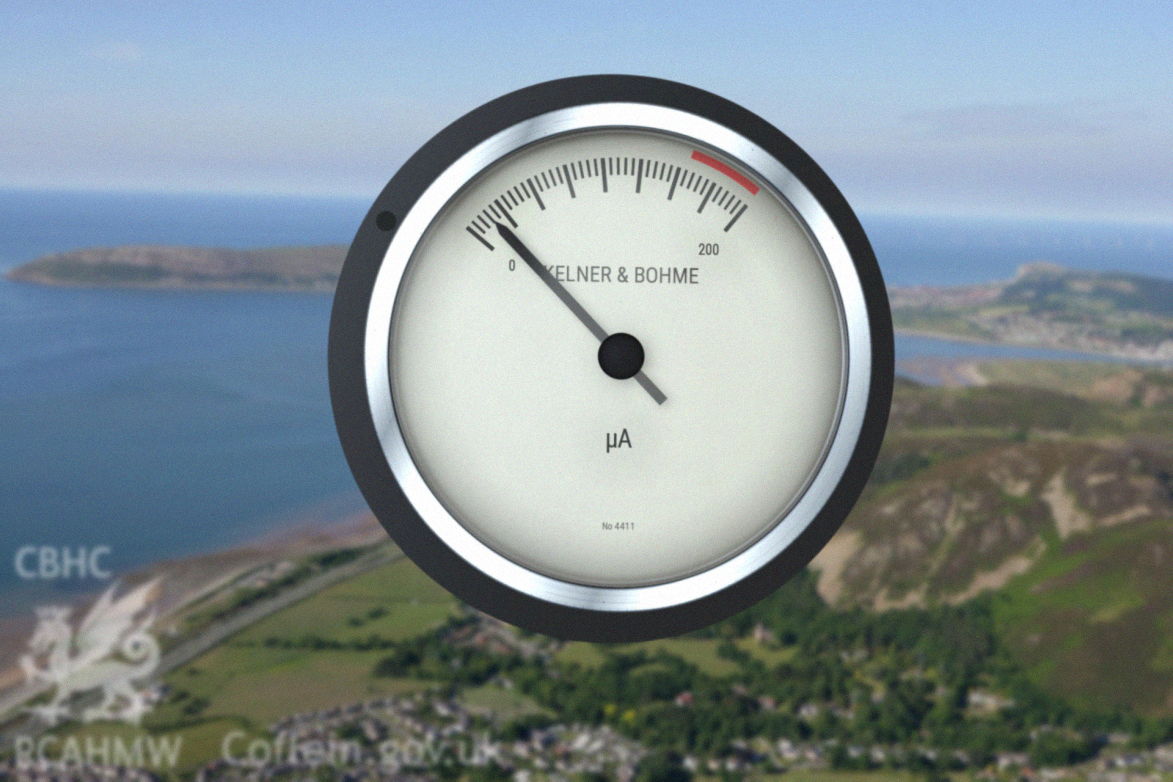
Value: 15 µA
